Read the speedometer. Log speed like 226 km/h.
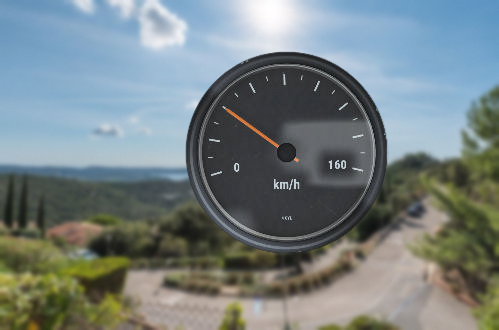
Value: 40 km/h
